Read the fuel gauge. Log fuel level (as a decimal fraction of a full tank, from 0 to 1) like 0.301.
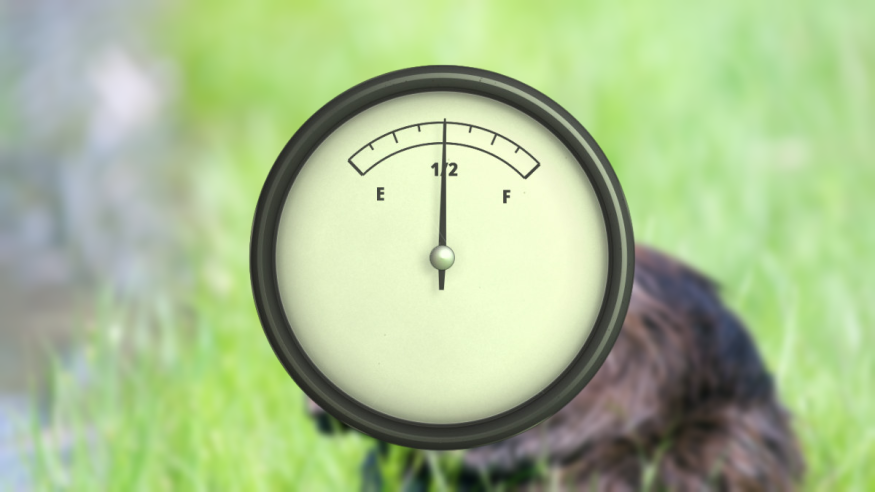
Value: 0.5
